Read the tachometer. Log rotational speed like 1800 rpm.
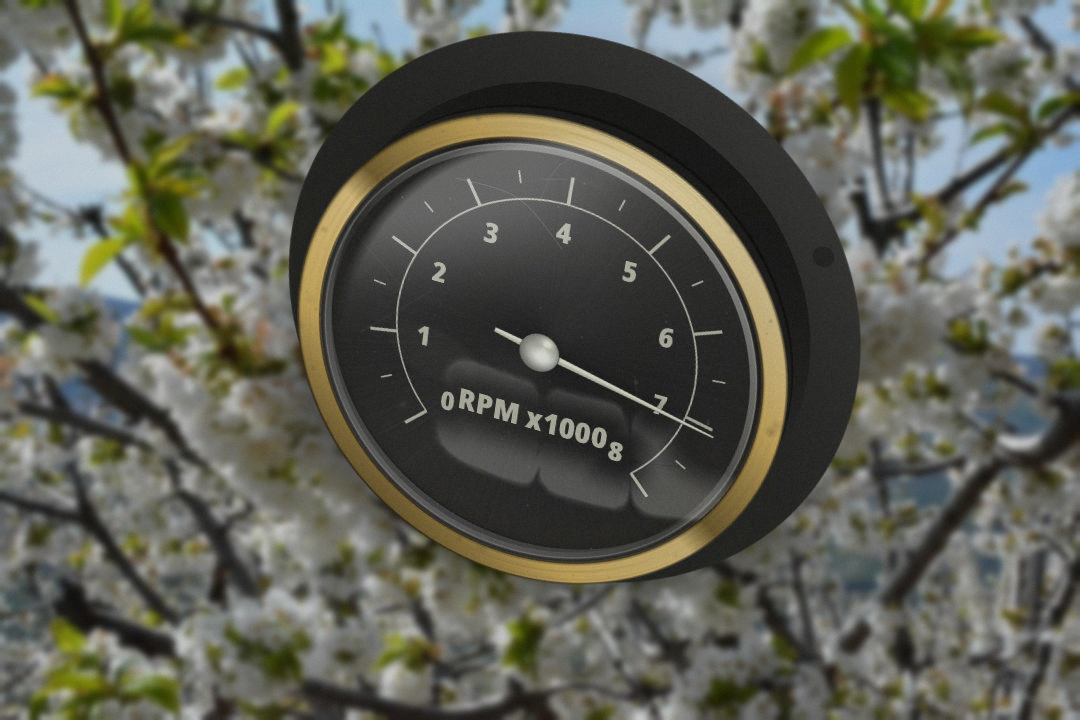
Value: 7000 rpm
